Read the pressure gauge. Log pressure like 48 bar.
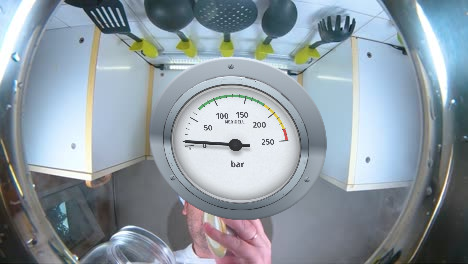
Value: 10 bar
